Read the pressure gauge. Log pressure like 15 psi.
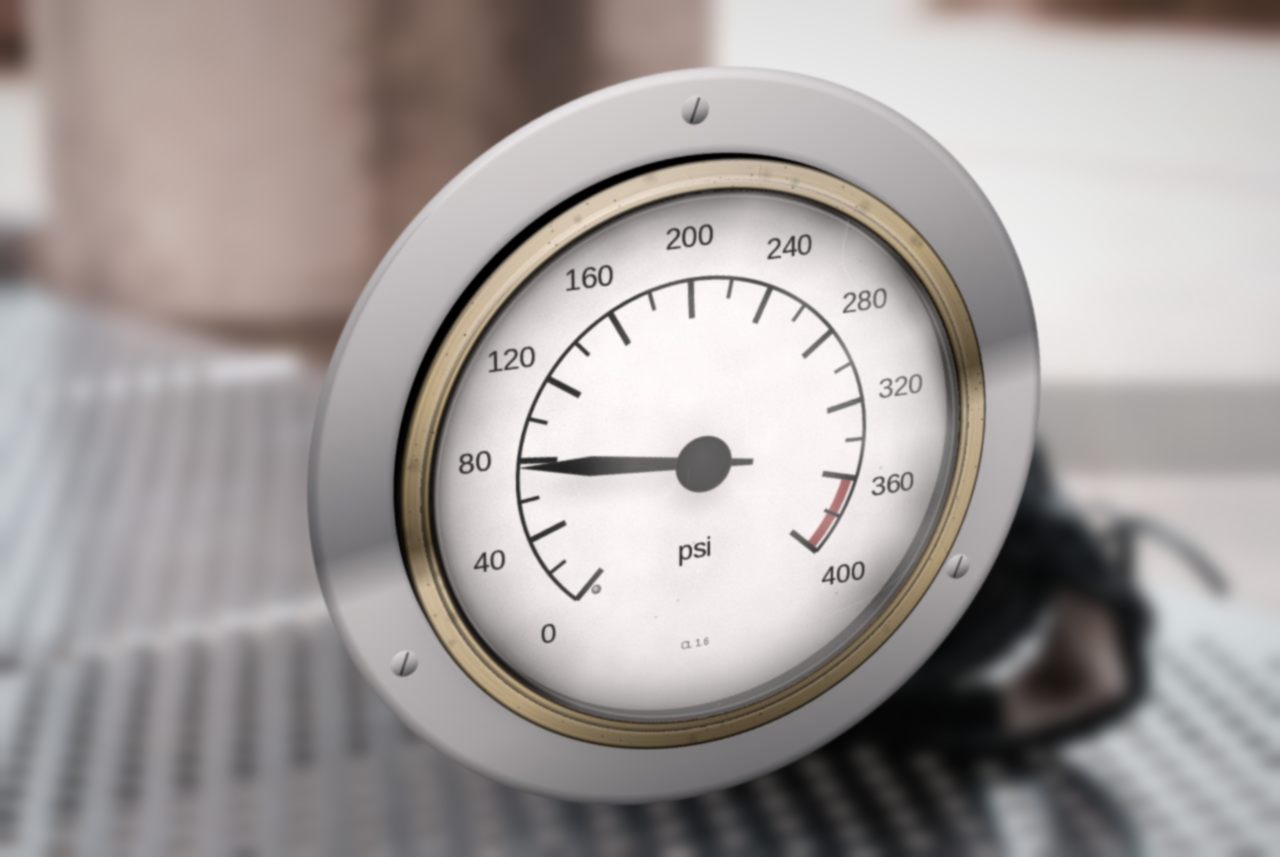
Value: 80 psi
